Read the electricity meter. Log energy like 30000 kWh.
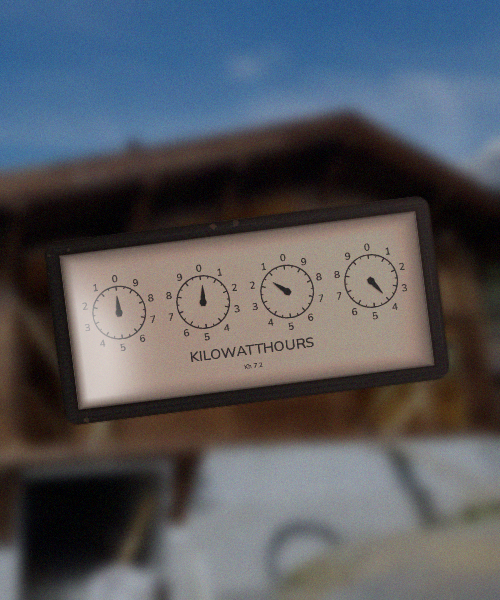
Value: 14 kWh
